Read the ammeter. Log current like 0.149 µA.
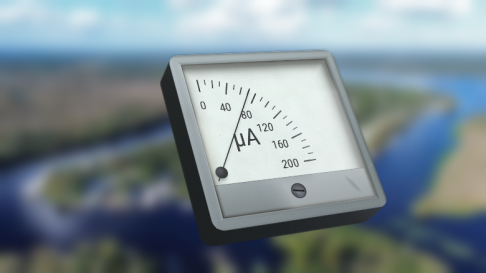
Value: 70 µA
